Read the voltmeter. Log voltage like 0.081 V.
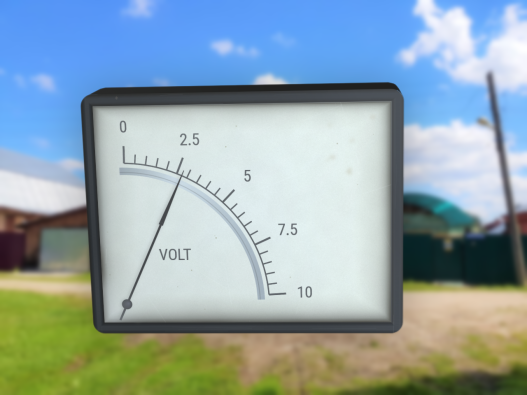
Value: 2.75 V
